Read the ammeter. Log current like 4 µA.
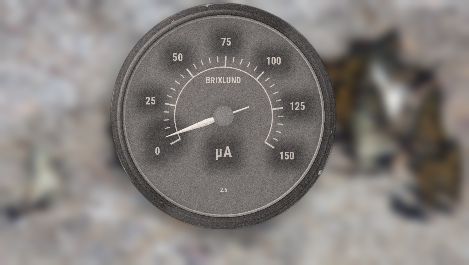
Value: 5 µA
